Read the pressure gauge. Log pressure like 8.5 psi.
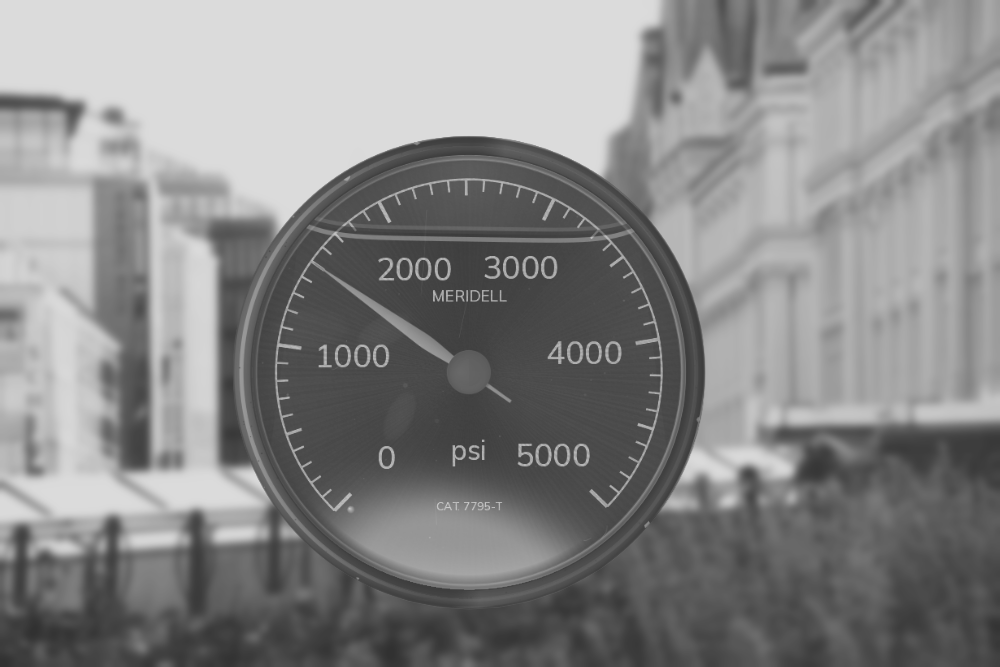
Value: 1500 psi
